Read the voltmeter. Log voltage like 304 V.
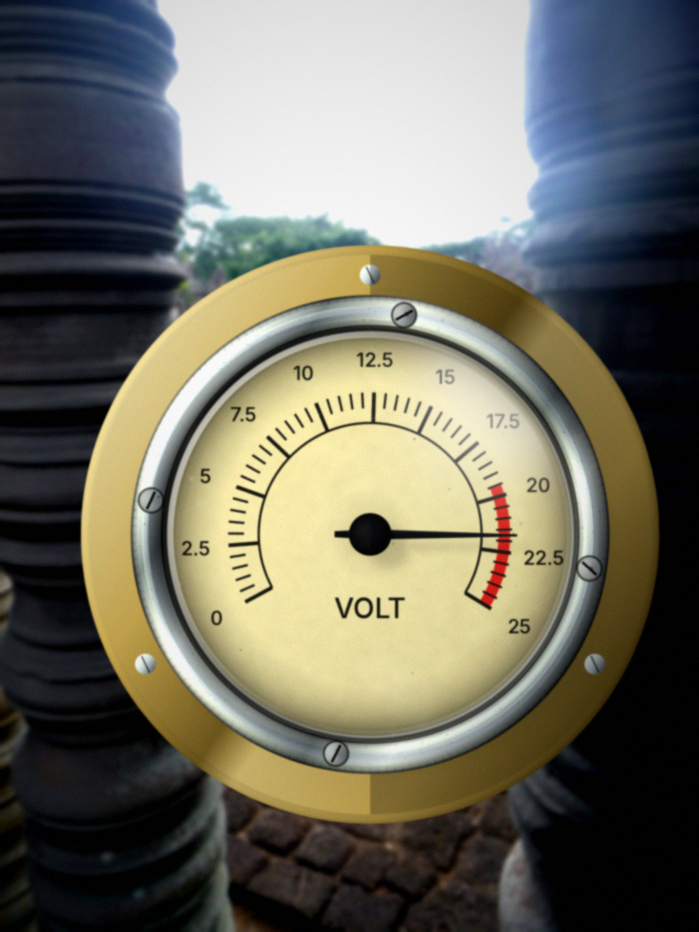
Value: 21.75 V
